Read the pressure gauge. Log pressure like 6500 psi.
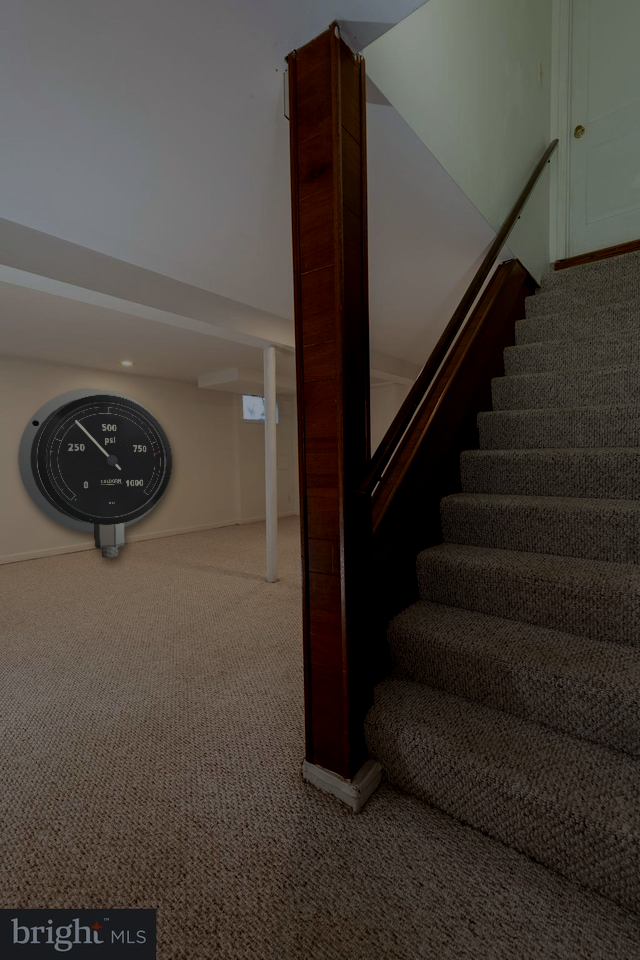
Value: 350 psi
